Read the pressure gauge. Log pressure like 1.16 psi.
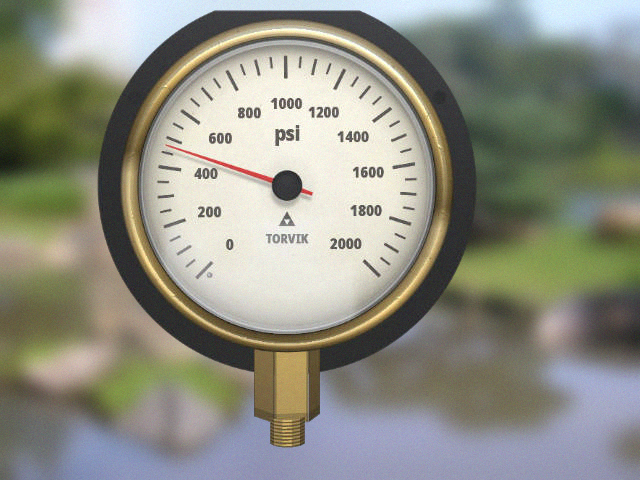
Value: 475 psi
